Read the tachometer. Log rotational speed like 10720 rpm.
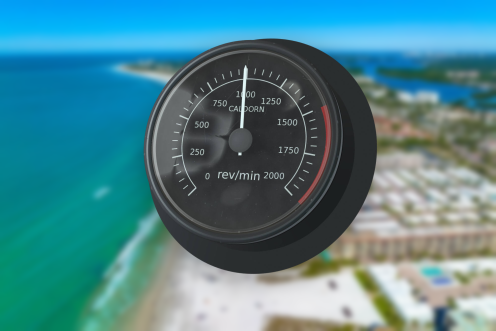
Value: 1000 rpm
